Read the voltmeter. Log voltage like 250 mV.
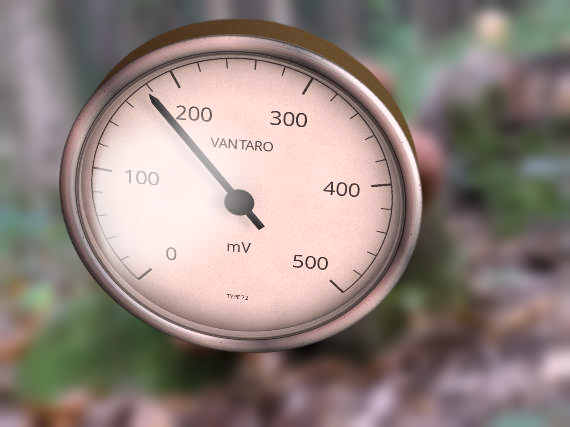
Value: 180 mV
